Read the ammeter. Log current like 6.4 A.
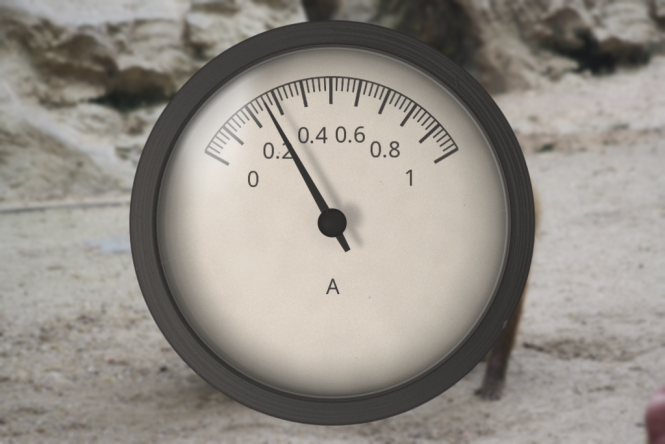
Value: 0.26 A
